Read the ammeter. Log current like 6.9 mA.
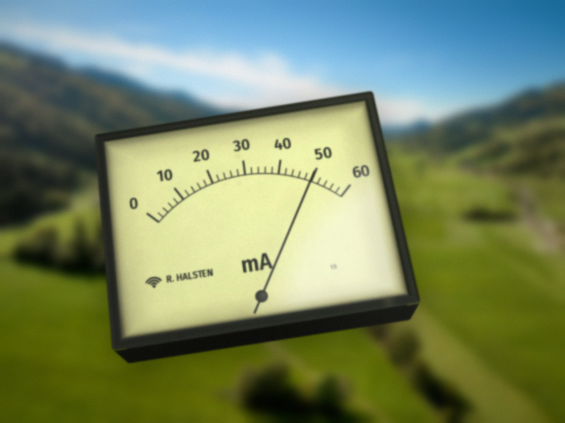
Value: 50 mA
